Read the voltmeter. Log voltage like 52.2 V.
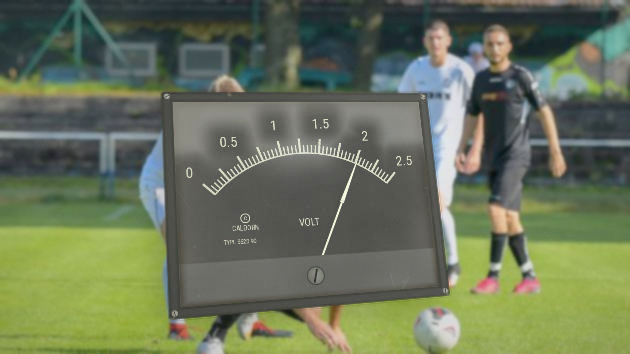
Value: 2 V
